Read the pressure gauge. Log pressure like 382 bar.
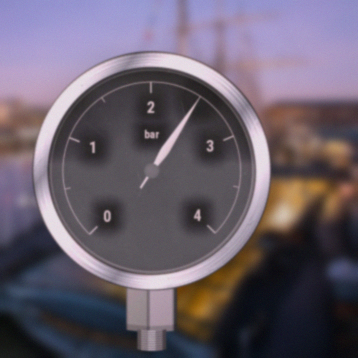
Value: 2.5 bar
